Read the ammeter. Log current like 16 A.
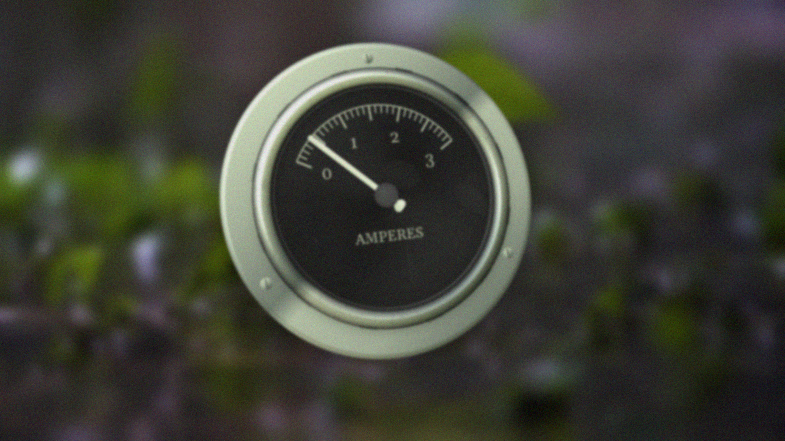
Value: 0.4 A
